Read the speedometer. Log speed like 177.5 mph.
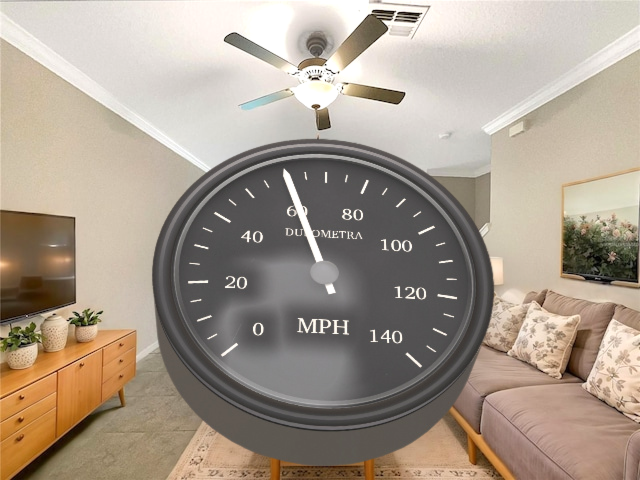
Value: 60 mph
